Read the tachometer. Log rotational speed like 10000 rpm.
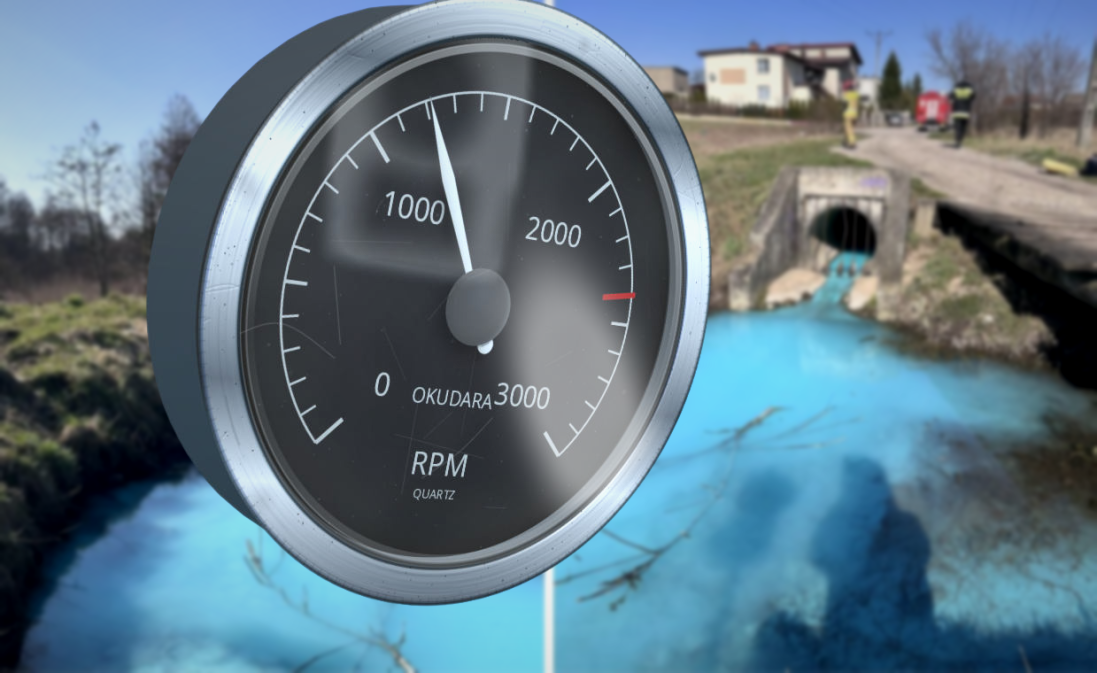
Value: 1200 rpm
